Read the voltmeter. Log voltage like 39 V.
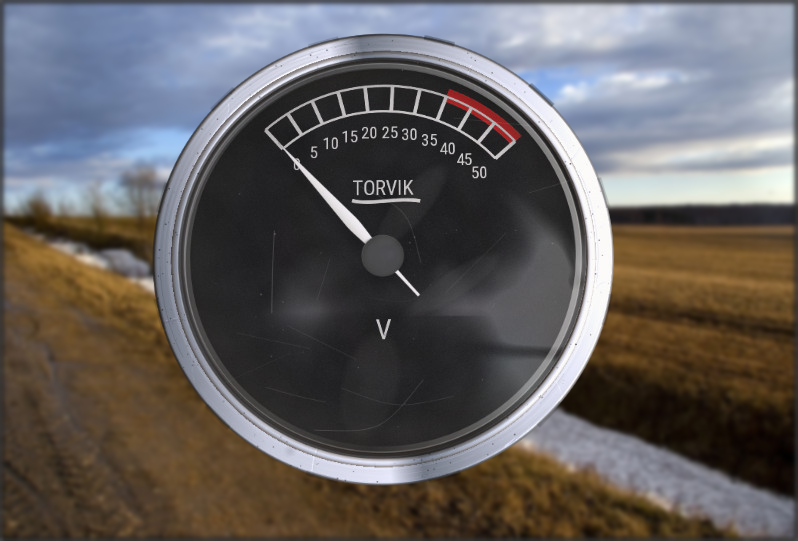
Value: 0 V
